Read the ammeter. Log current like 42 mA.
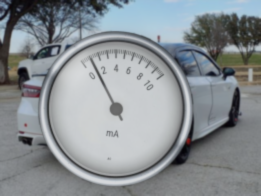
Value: 1 mA
